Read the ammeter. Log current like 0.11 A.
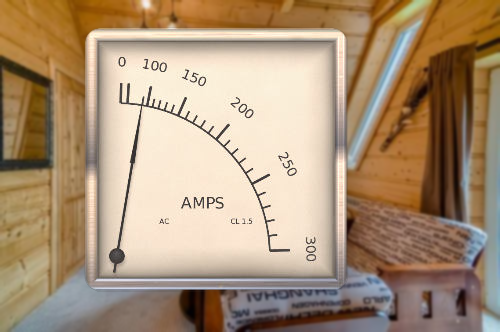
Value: 90 A
